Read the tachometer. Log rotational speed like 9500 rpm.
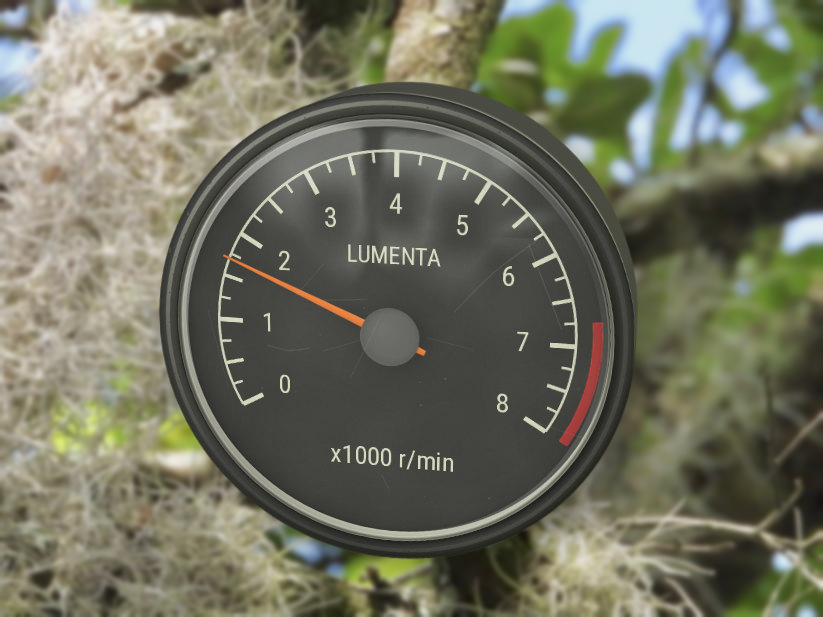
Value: 1750 rpm
